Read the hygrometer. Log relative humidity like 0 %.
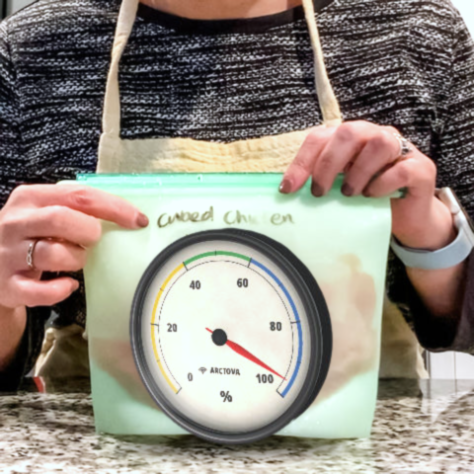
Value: 95 %
